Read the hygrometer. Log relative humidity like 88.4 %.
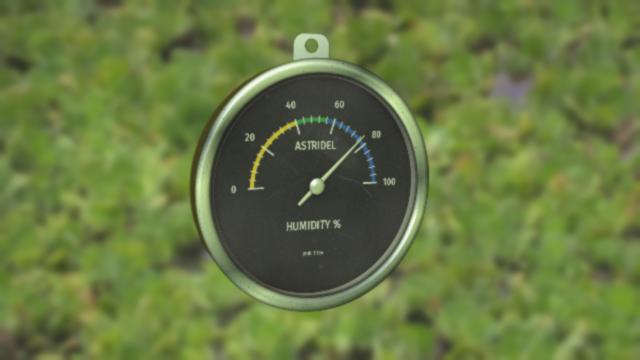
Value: 76 %
